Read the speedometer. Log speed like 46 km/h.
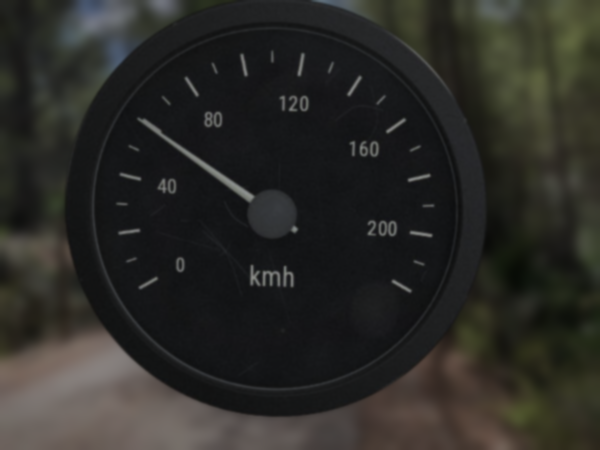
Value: 60 km/h
